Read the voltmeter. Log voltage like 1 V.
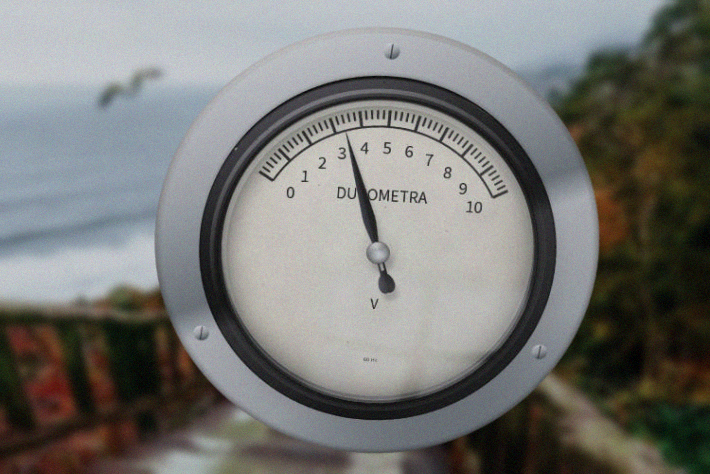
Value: 3.4 V
